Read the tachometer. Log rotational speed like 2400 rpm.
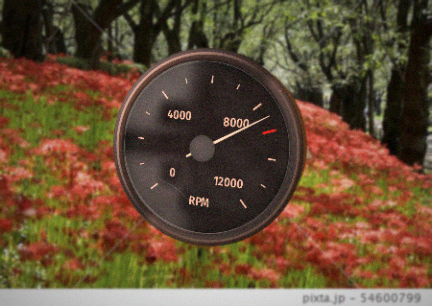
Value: 8500 rpm
